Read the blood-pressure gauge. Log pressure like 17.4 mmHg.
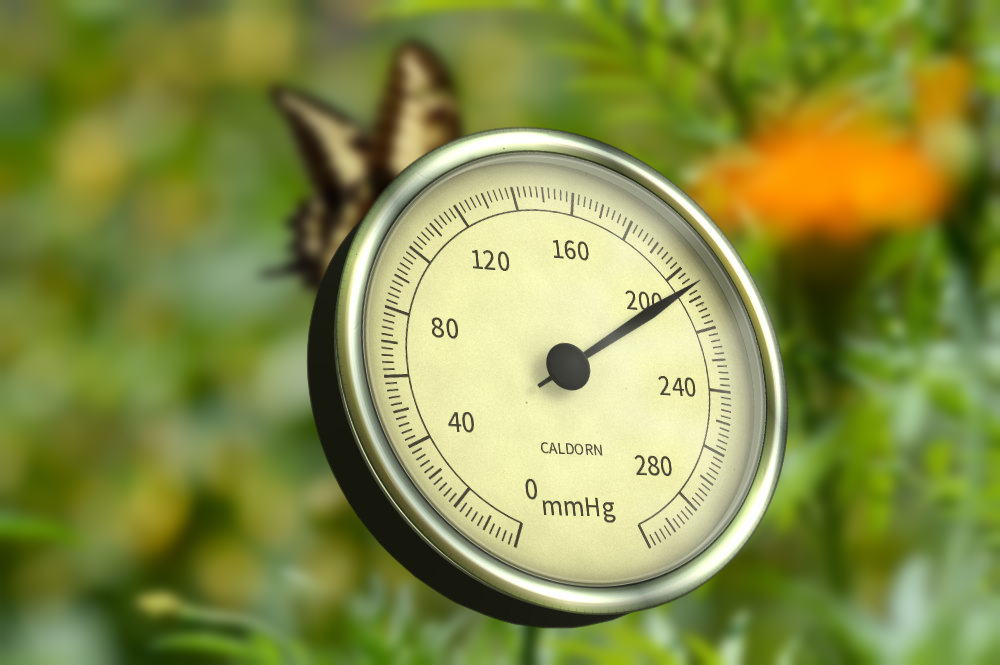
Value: 206 mmHg
